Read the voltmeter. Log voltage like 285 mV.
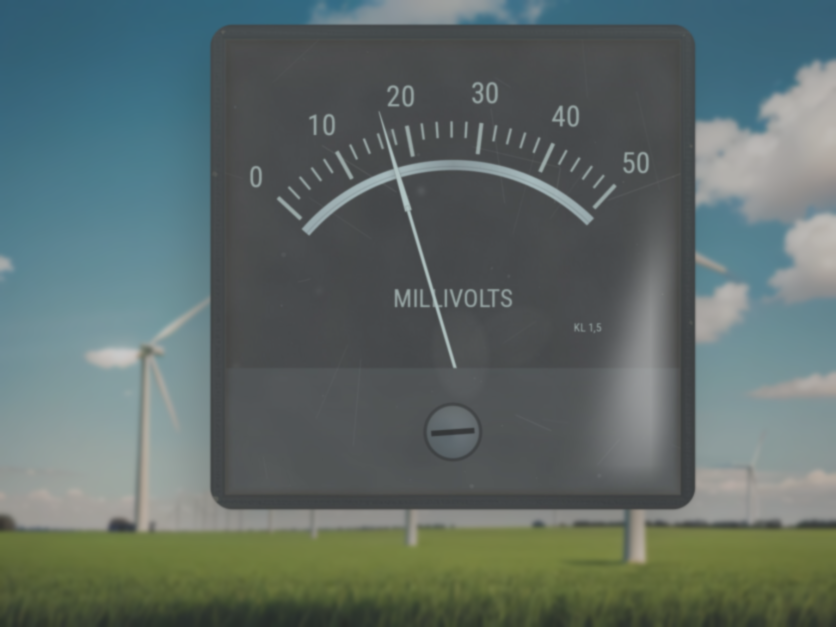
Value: 17 mV
